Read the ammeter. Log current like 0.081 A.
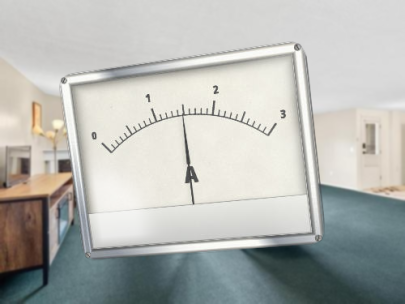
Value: 1.5 A
